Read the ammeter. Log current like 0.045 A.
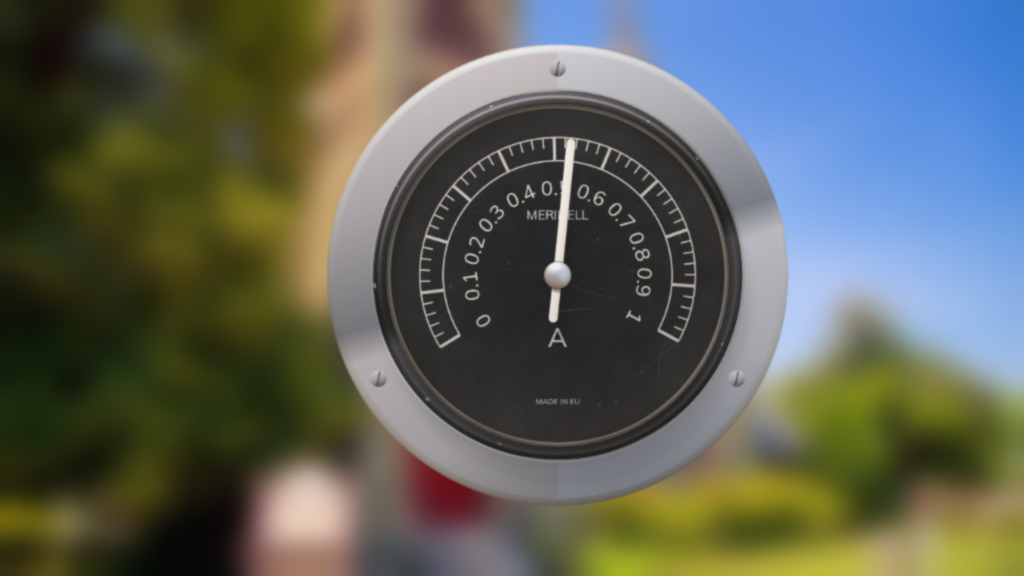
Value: 0.53 A
